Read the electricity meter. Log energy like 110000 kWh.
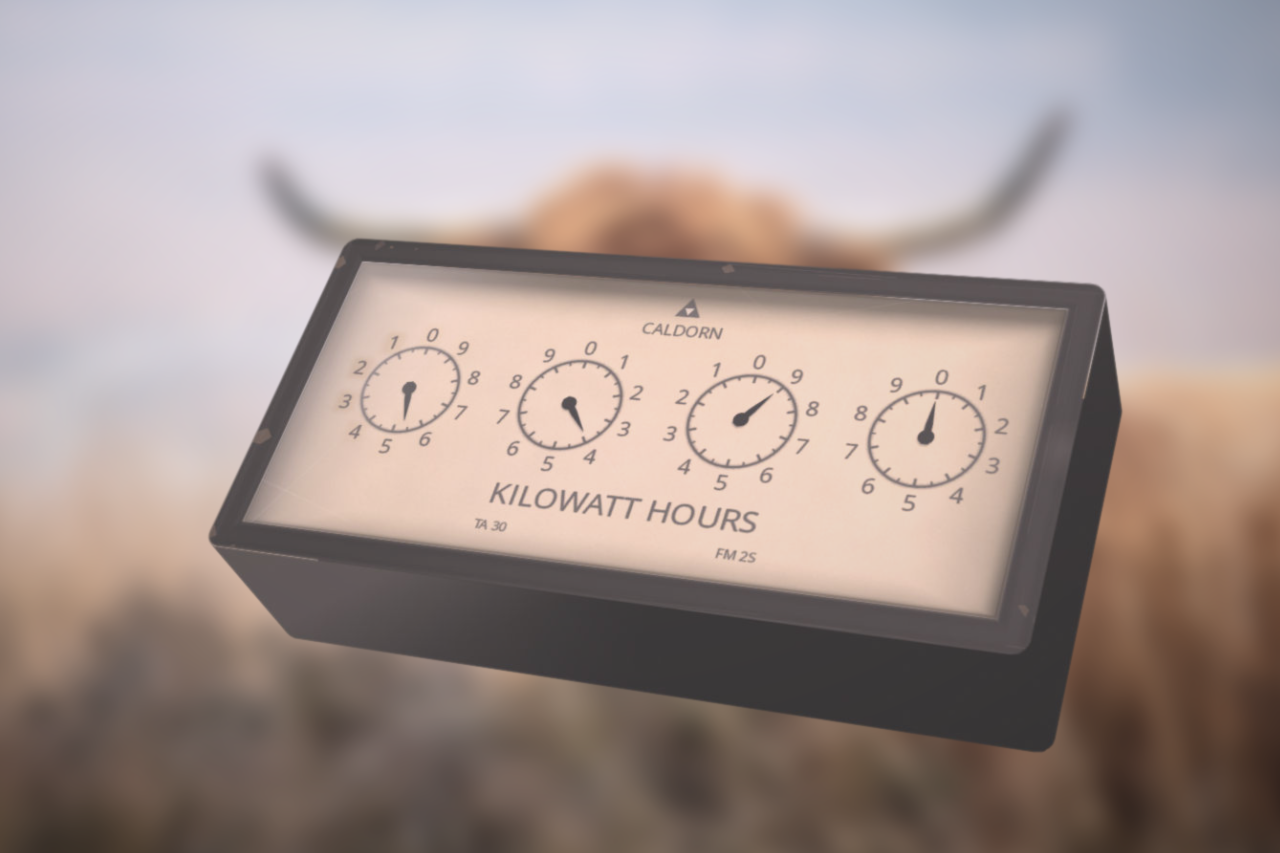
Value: 5390 kWh
